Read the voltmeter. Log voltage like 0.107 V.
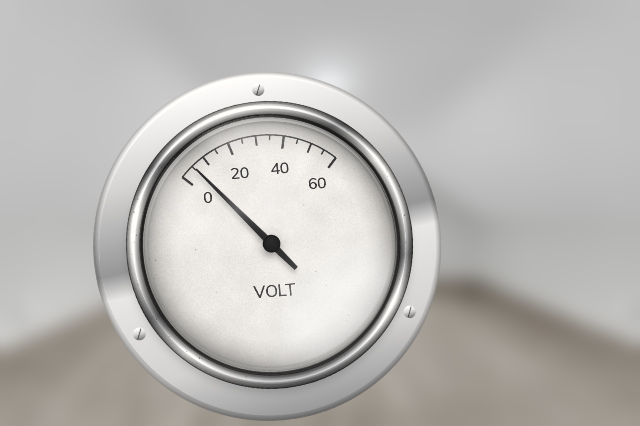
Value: 5 V
